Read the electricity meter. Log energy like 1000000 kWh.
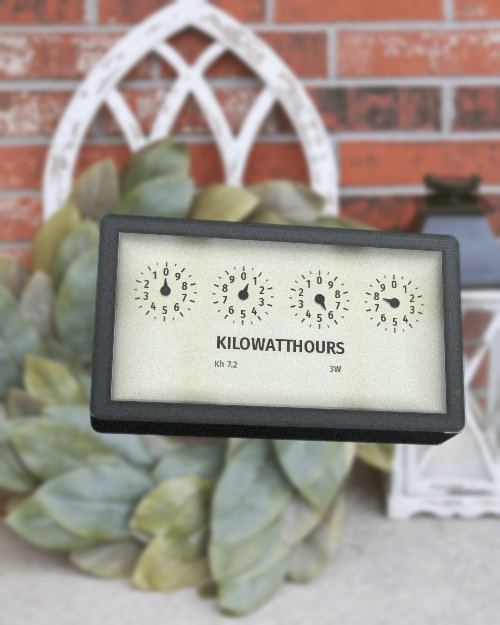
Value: 58 kWh
